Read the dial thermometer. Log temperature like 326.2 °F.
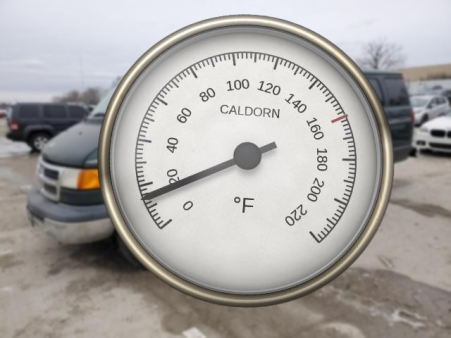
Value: 14 °F
